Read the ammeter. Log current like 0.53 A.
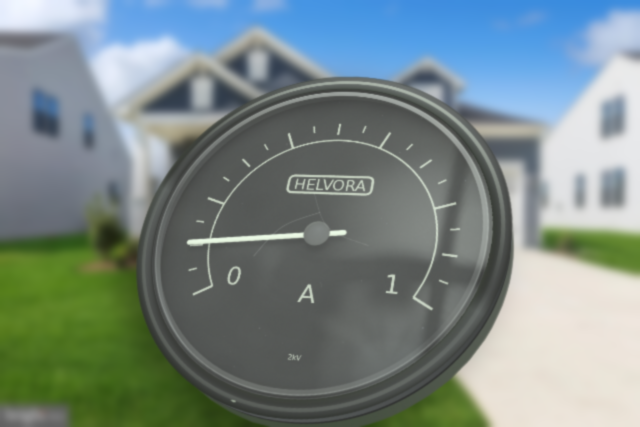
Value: 0.1 A
